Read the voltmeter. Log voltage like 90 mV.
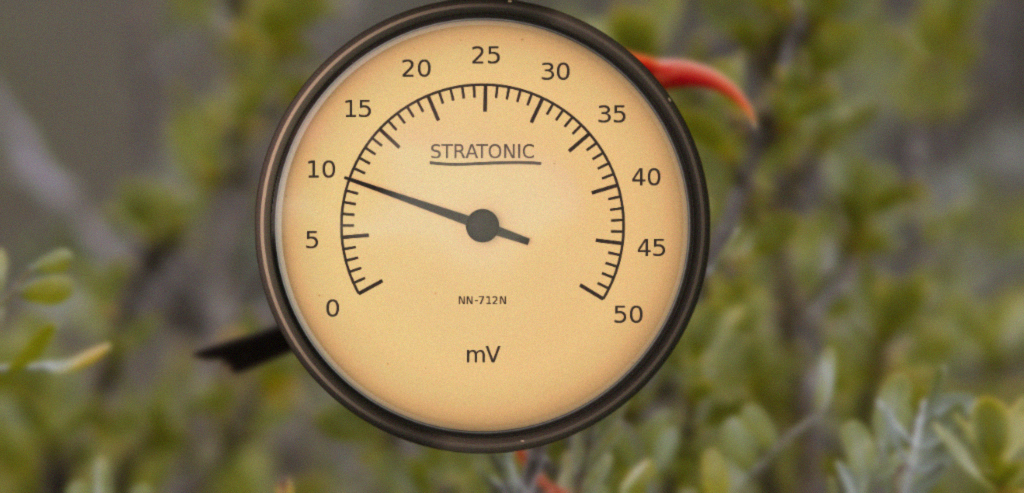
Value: 10 mV
